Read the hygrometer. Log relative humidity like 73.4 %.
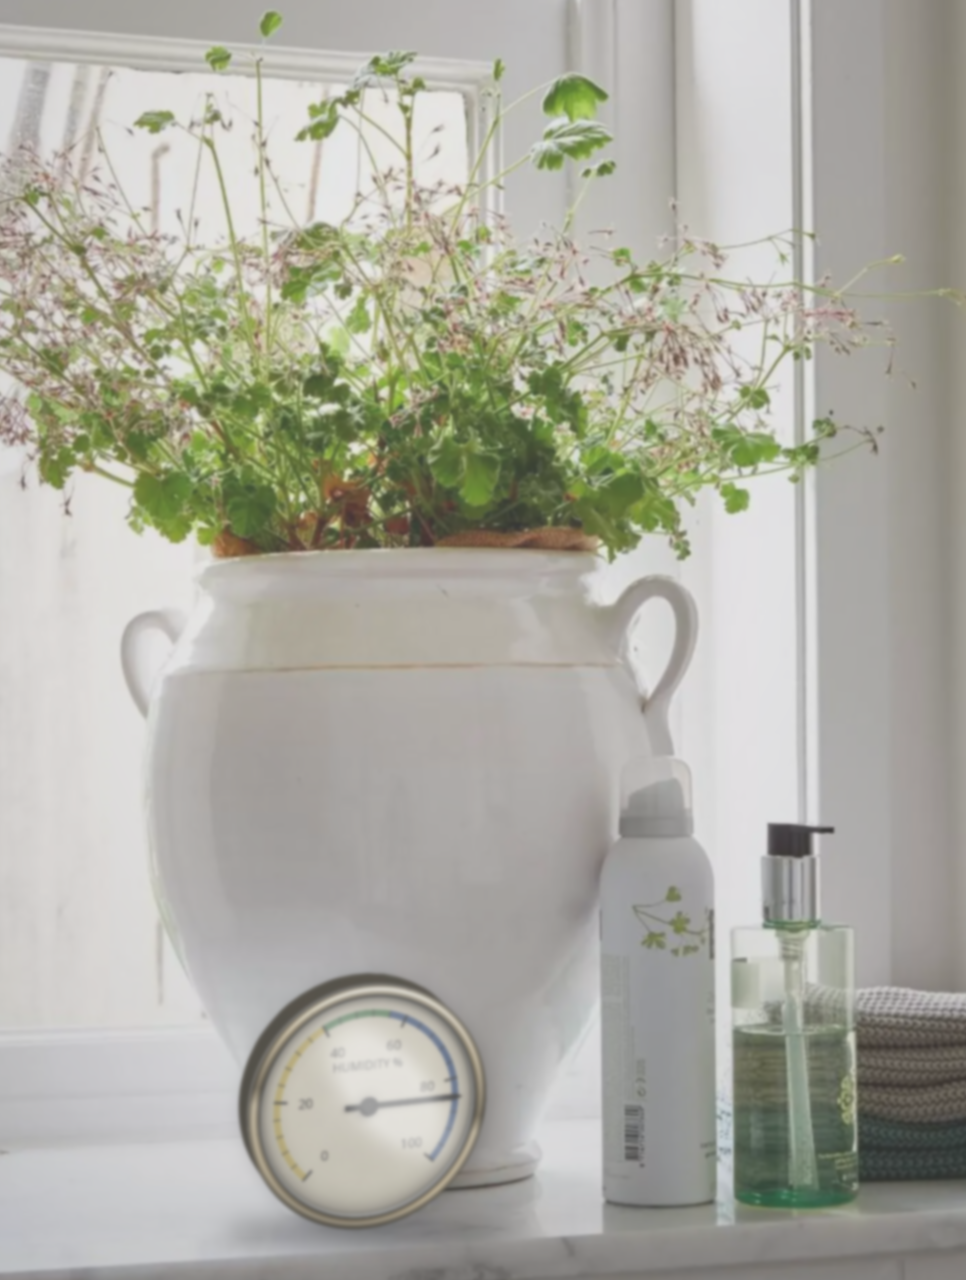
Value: 84 %
